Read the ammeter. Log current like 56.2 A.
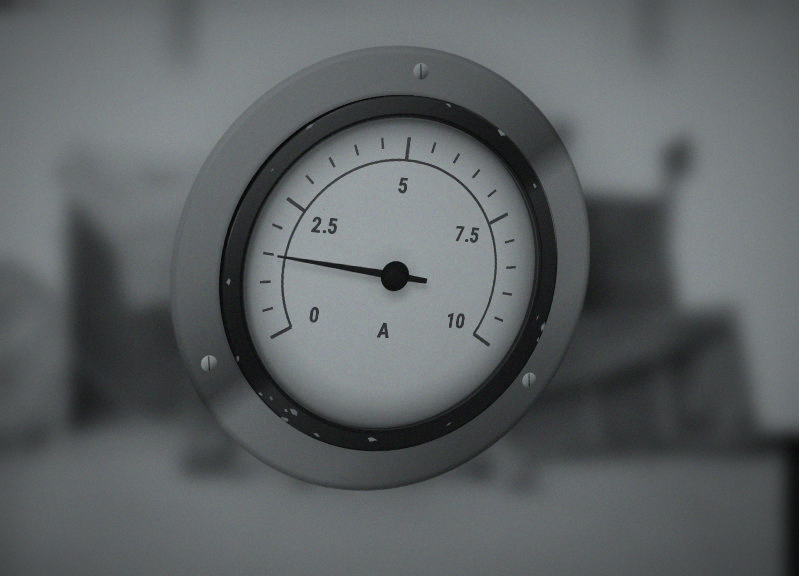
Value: 1.5 A
